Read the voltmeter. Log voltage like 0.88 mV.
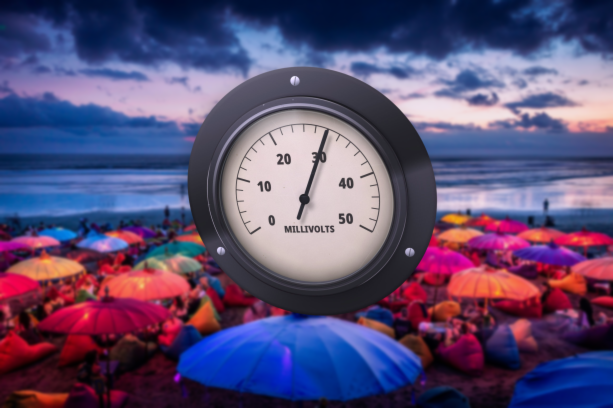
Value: 30 mV
